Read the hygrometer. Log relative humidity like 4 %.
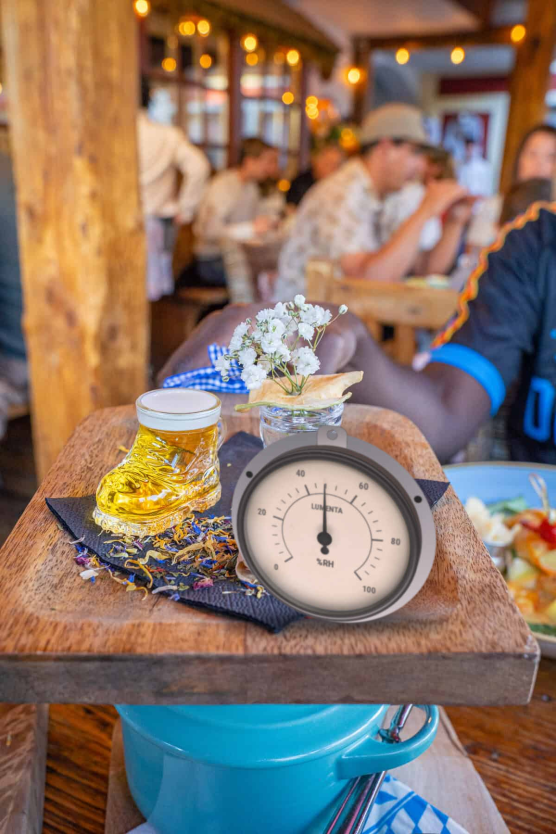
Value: 48 %
